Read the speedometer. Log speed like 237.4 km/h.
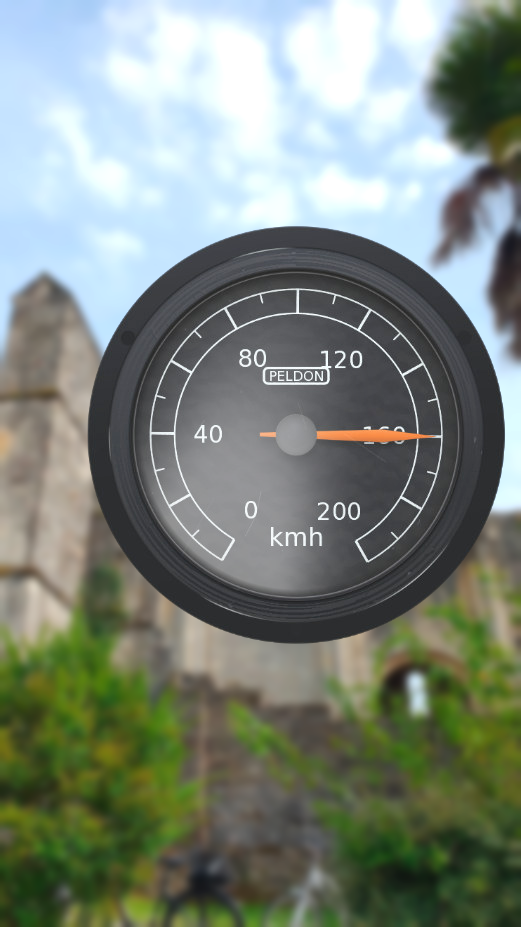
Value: 160 km/h
